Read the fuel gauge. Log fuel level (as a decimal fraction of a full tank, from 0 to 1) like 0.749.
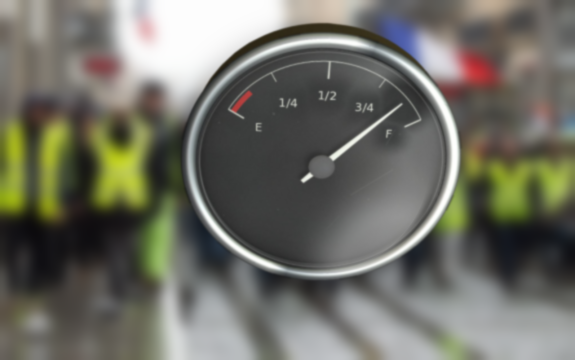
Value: 0.875
